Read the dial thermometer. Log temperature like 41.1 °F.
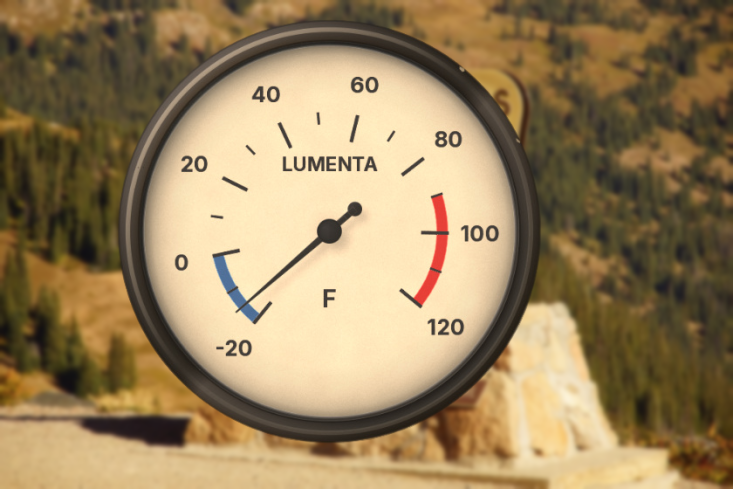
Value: -15 °F
